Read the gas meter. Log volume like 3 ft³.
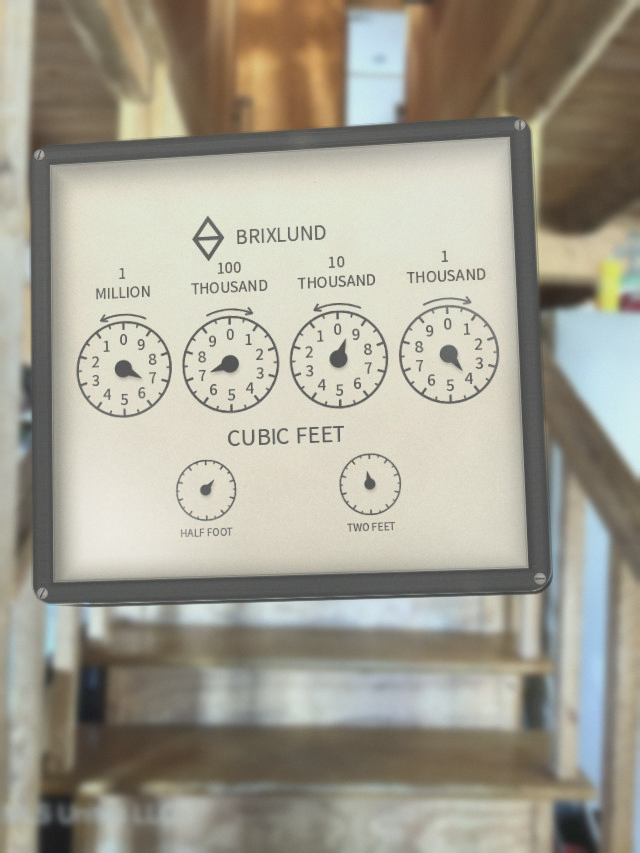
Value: 669400 ft³
